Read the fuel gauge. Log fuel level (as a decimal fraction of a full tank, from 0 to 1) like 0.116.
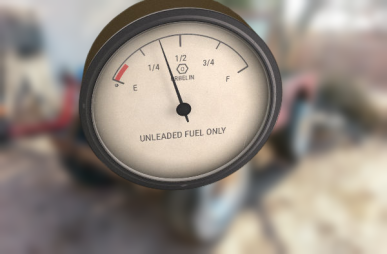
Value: 0.375
